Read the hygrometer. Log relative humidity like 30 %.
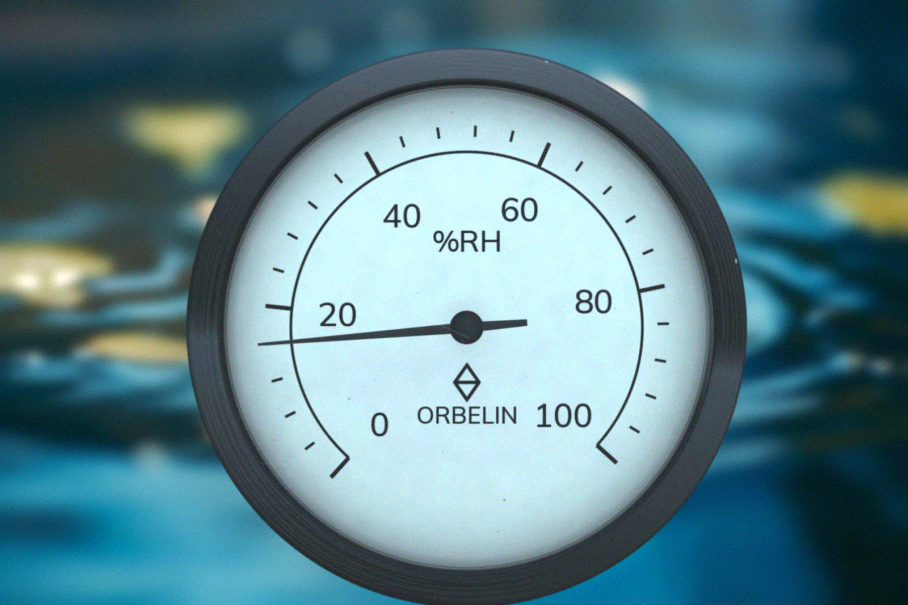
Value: 16 %
